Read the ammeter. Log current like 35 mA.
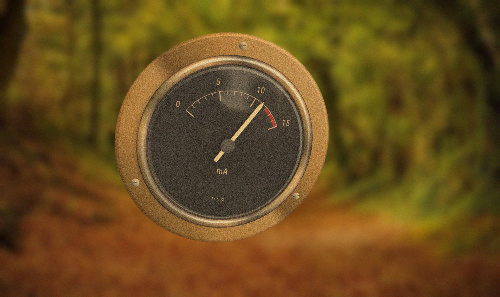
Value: 11 mA
